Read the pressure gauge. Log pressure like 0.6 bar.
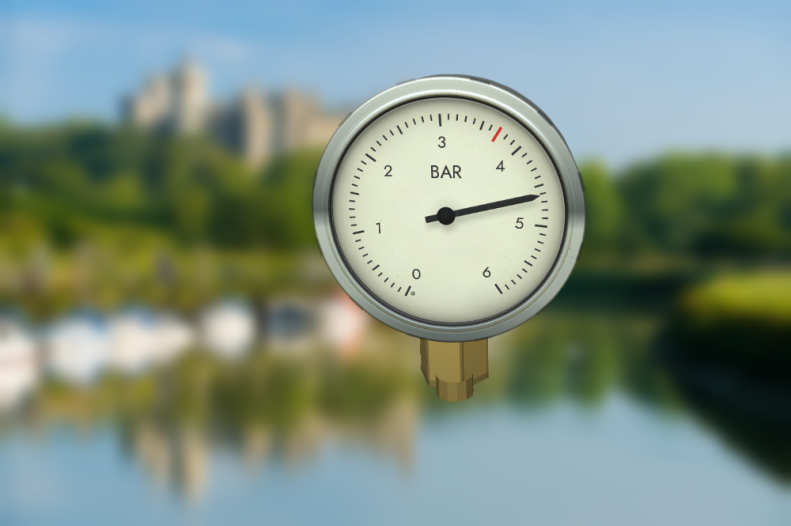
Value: 4.6 bar
